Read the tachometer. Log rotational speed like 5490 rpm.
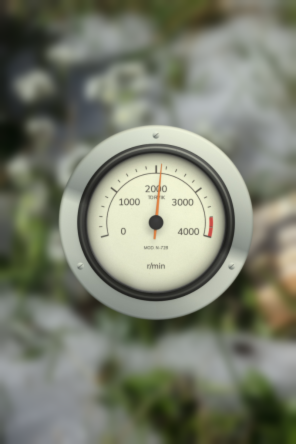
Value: 2100 rpm
